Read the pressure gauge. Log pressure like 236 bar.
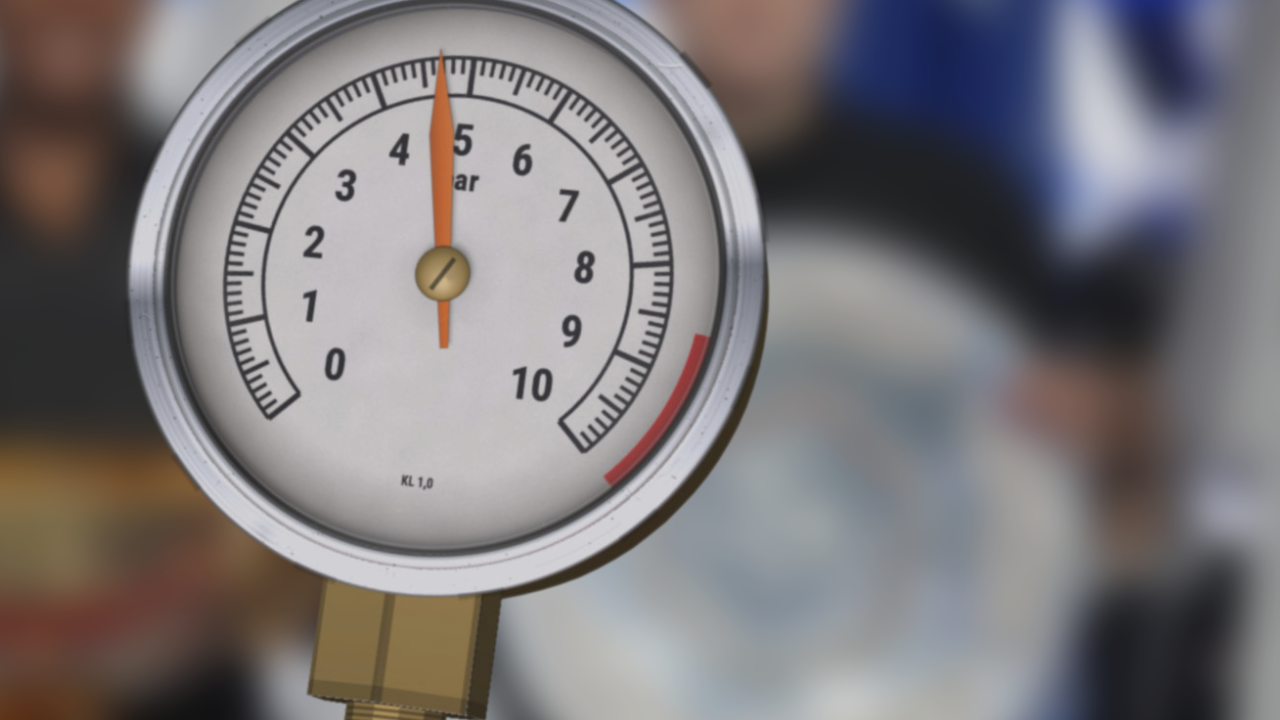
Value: 4.7 bar
